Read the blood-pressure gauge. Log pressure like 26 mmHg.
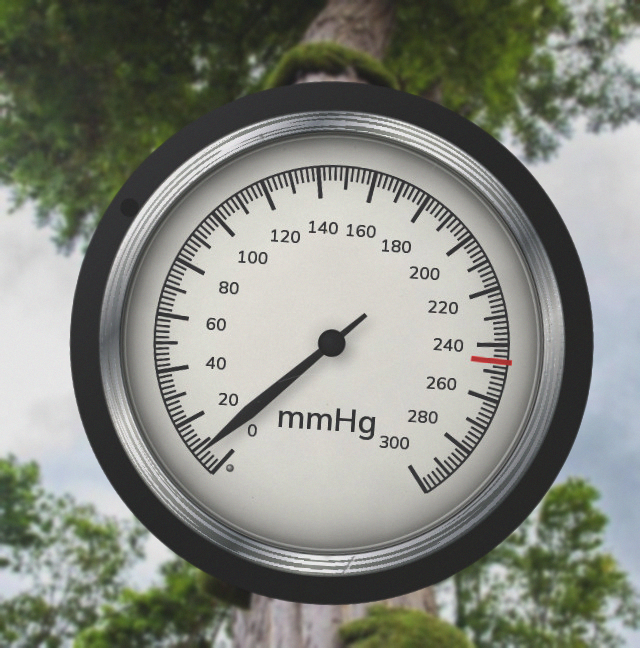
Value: 8 mmHg
